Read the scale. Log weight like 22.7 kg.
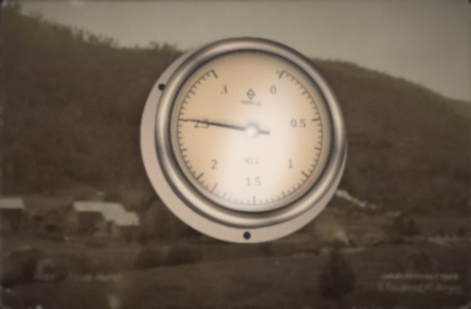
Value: 2.5 kg
